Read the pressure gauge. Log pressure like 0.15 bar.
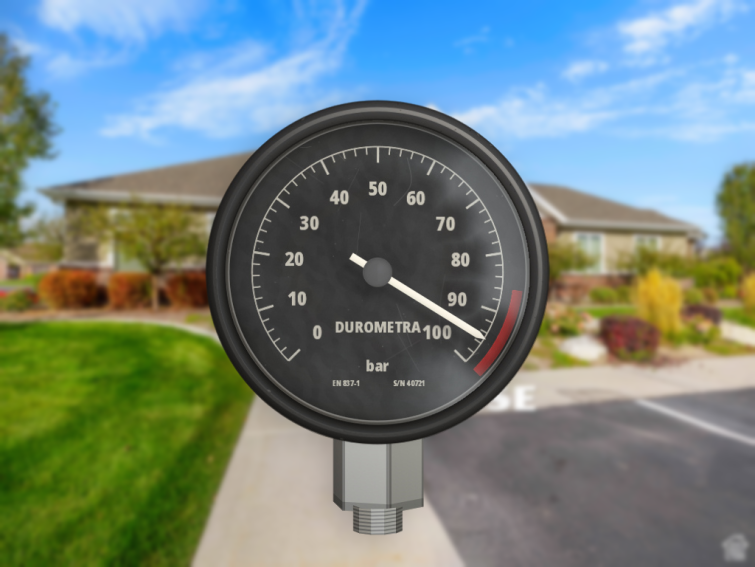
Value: 95 bar
